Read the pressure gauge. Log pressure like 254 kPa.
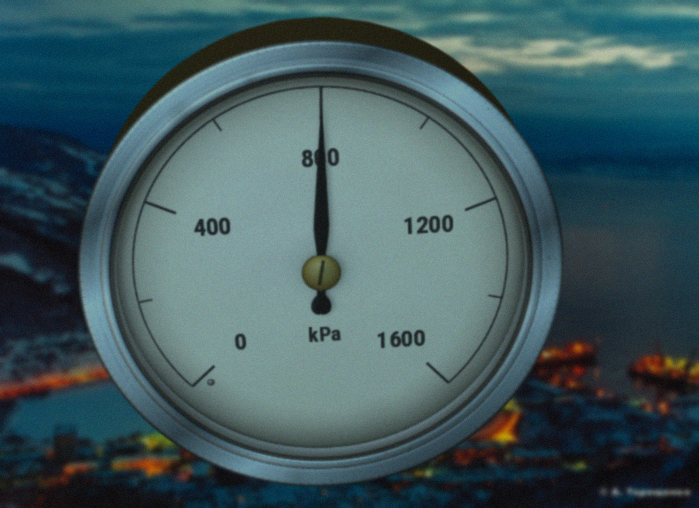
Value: 800 kPa
